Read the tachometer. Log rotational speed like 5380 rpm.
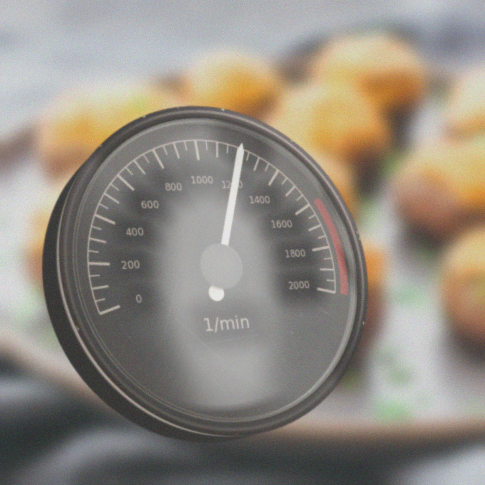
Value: 1200 rpm
